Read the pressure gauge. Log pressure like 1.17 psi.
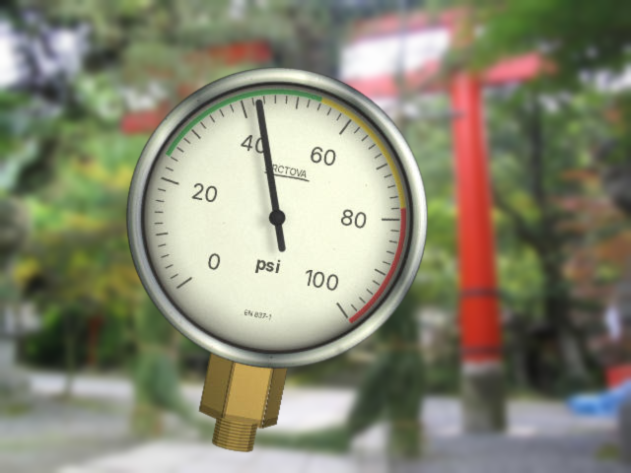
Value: 43 psi
